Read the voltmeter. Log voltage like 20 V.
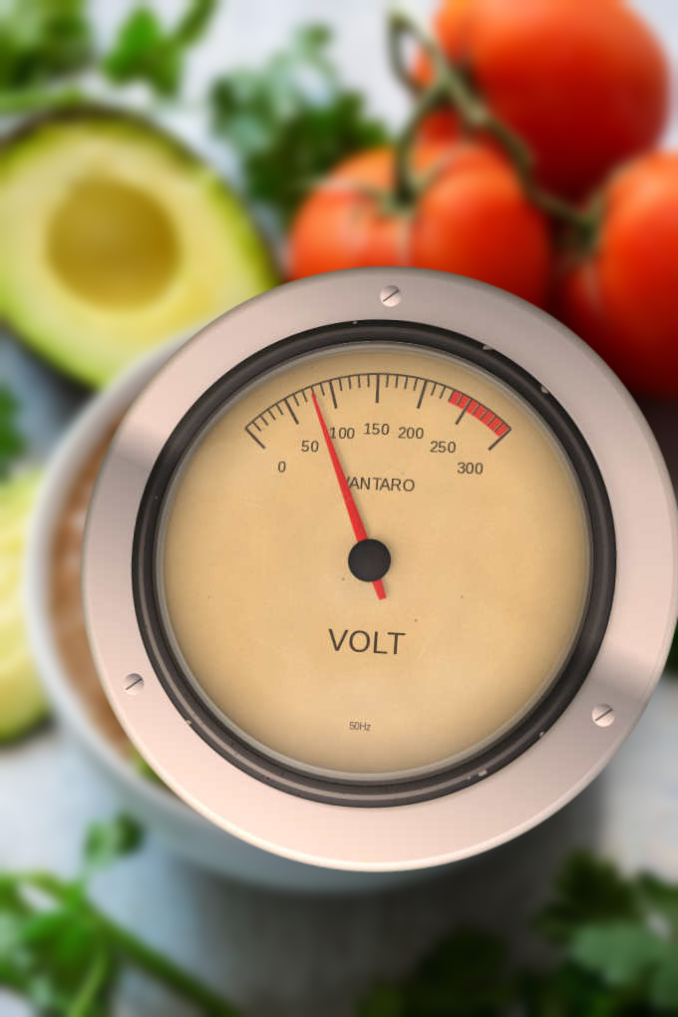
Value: 80 V
